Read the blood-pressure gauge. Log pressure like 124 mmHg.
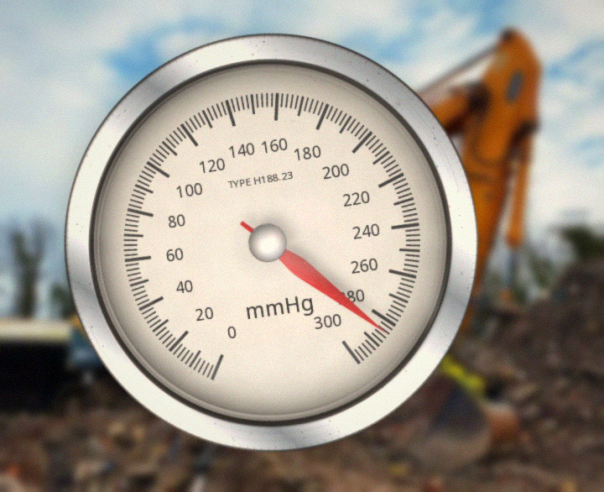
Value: 284 mmHg
